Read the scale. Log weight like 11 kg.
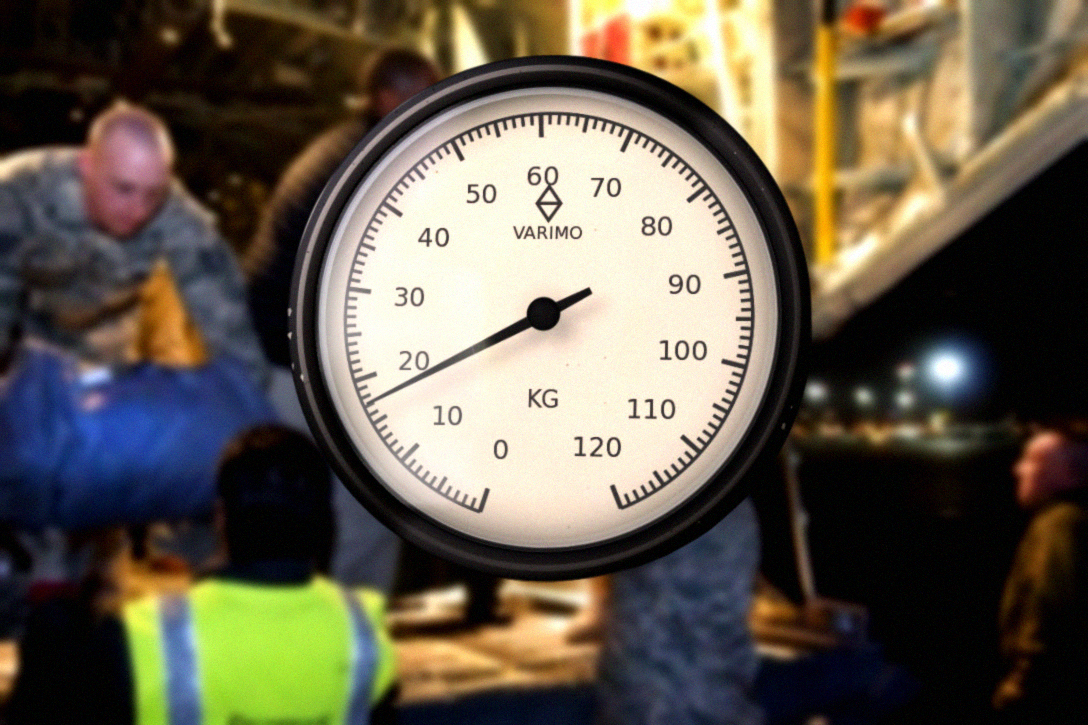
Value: 17 kg
